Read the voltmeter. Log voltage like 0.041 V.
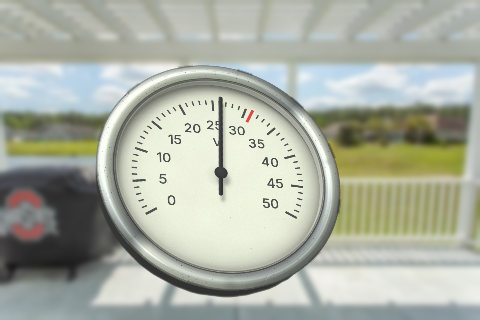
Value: 26 V
